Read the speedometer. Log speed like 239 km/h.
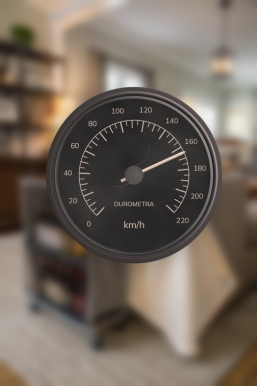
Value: 165 km/h
